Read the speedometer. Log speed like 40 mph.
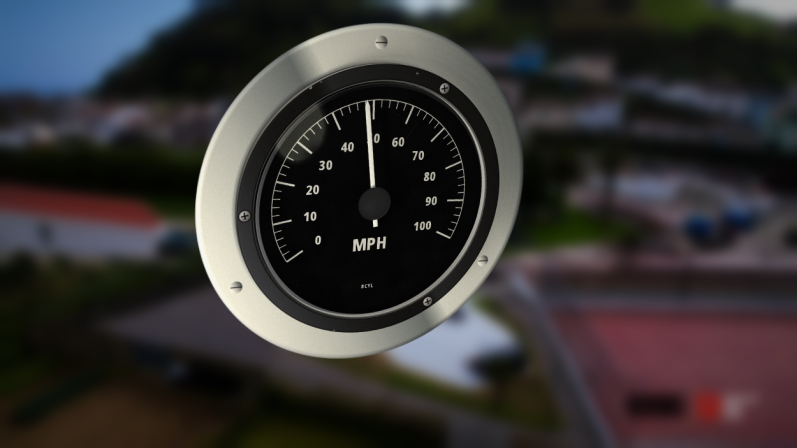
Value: 48 mph
